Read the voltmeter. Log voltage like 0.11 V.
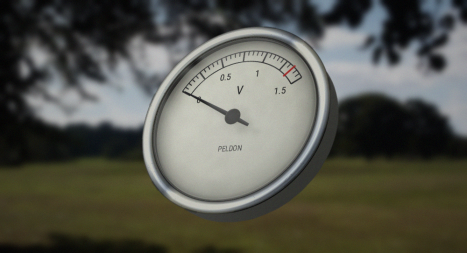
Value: 0 V
